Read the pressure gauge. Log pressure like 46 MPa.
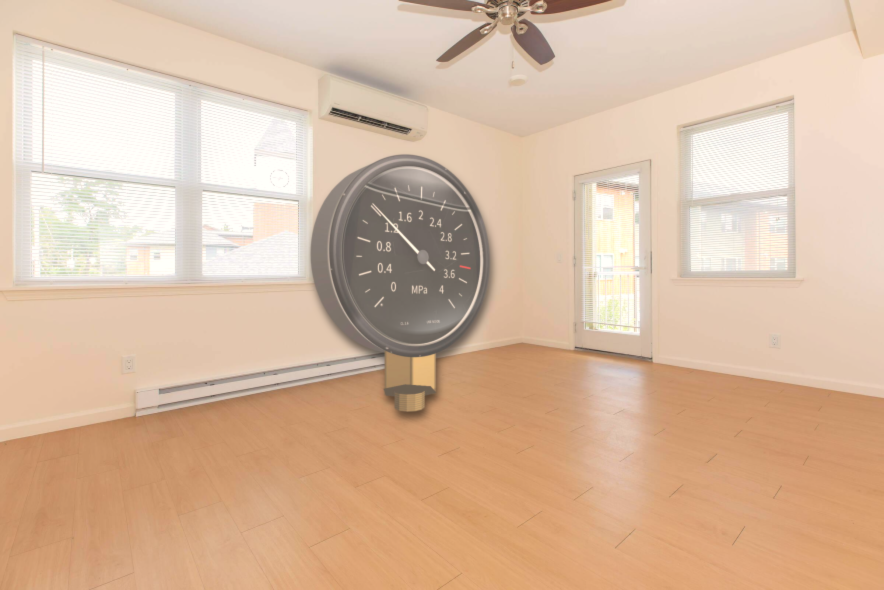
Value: 1.2 MPa
